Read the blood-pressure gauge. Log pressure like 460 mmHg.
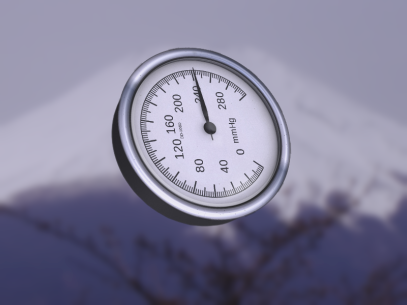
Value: 240 mmHg
